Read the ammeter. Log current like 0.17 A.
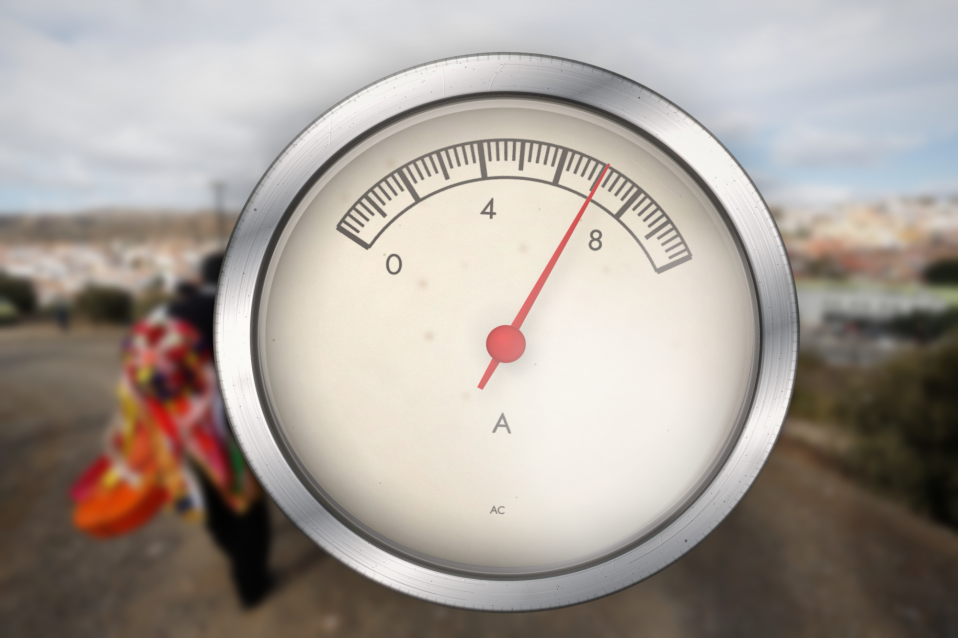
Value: 7 A
